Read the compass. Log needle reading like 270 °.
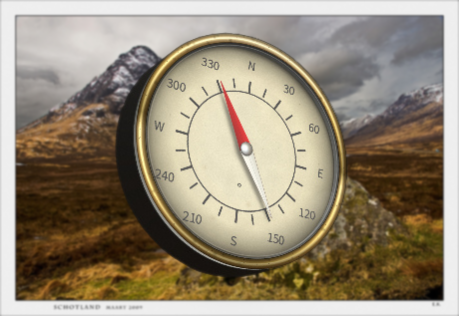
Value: 330 °
